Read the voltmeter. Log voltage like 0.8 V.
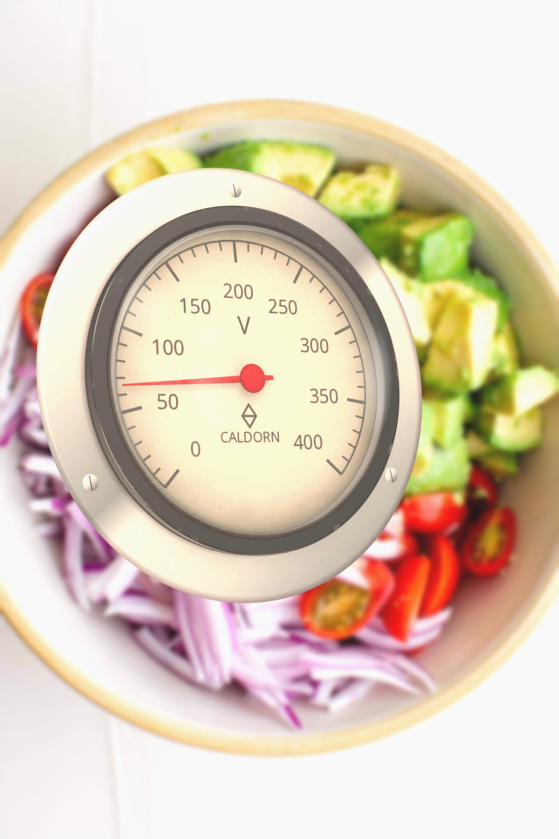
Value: 65 V
